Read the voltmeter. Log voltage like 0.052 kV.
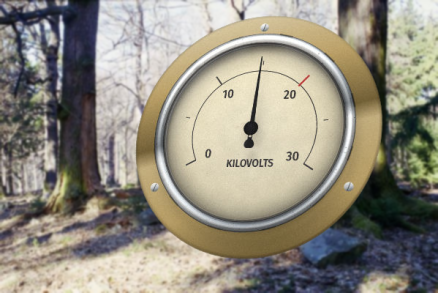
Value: 15 kV
